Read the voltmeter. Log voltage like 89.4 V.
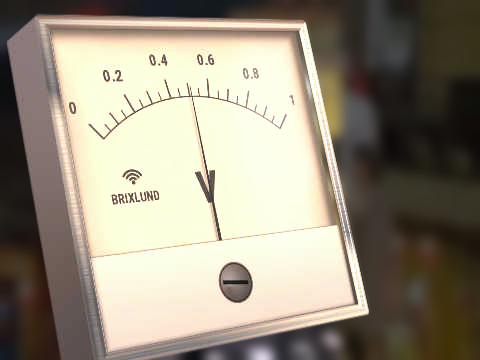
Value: 0.5 V
